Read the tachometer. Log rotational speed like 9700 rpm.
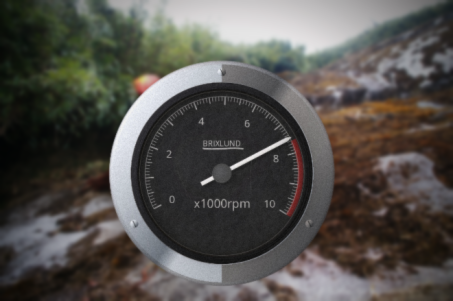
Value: 7500 rpm
